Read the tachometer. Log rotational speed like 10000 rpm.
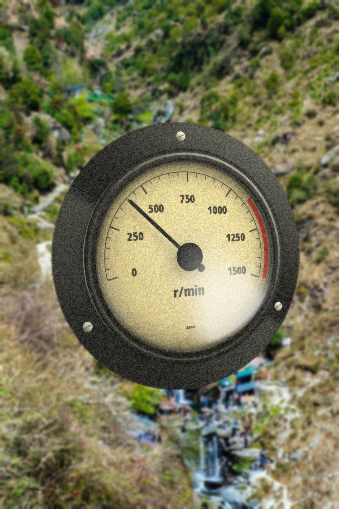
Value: 400 rpm
